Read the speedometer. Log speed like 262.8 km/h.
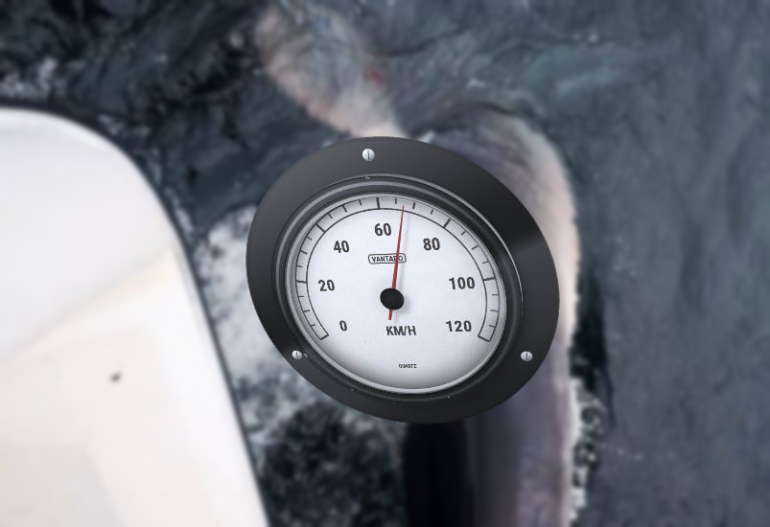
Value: 67.5 km/h
